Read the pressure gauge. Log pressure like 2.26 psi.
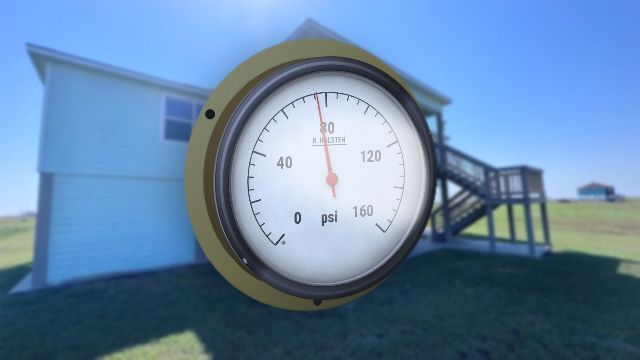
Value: 75 psi
